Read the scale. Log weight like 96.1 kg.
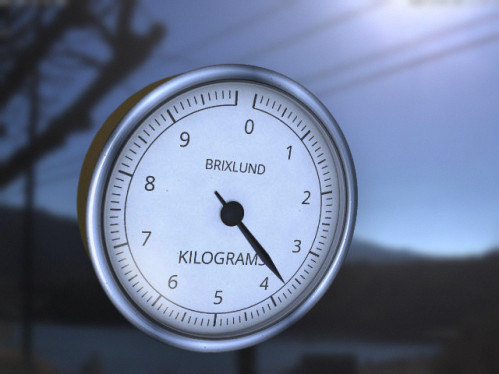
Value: 3.7 kg
